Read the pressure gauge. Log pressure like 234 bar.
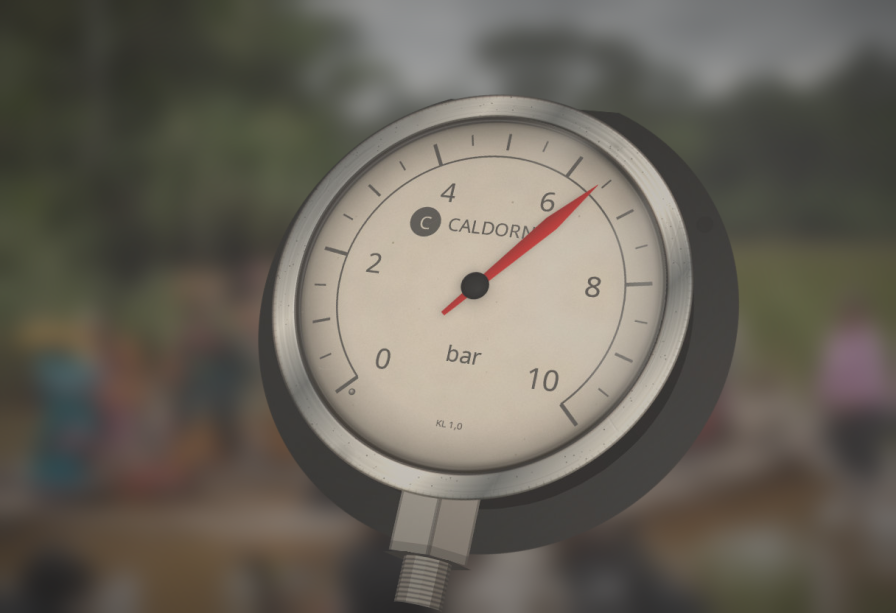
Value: 6.5 bar
